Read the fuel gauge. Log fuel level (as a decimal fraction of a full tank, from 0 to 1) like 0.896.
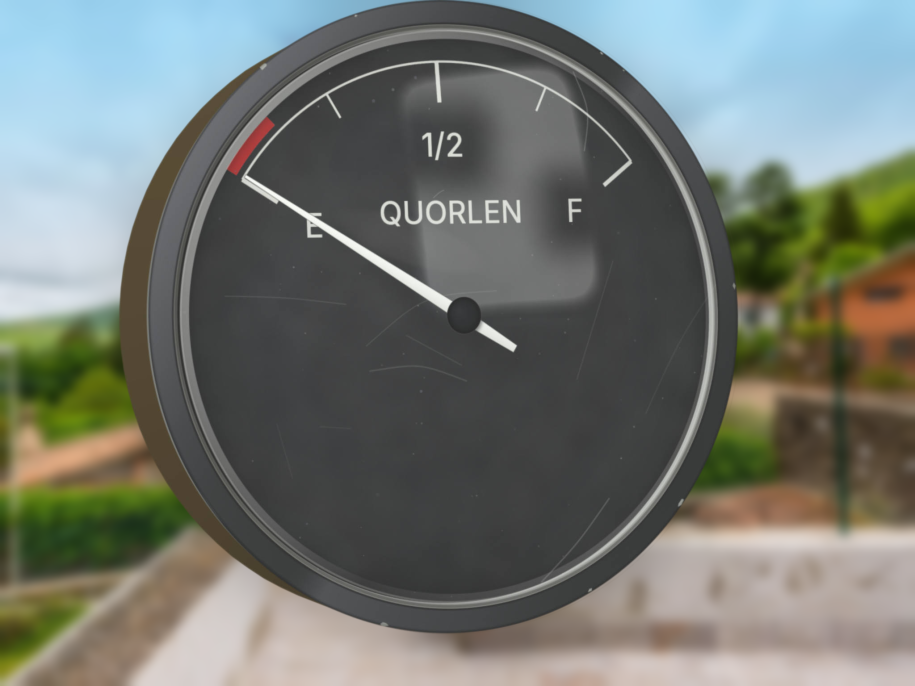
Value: 0
